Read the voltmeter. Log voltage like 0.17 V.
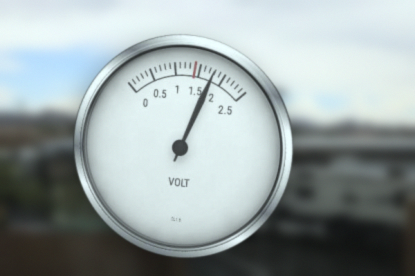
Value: 1.8 V
